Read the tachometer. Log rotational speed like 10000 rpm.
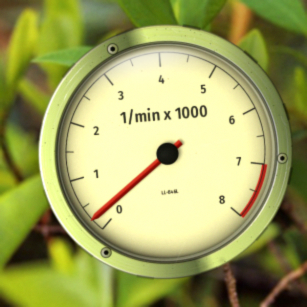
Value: 250 rpm
